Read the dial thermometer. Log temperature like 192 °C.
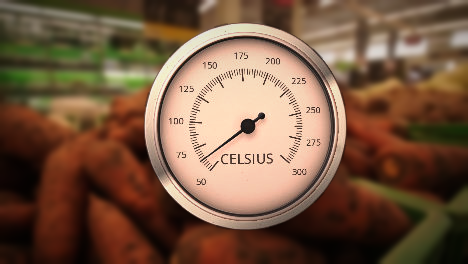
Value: 62.5 °C
